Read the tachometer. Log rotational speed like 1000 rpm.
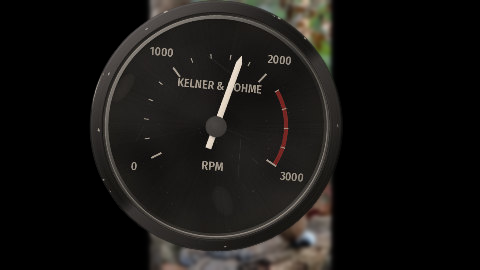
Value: 1700 rpm
